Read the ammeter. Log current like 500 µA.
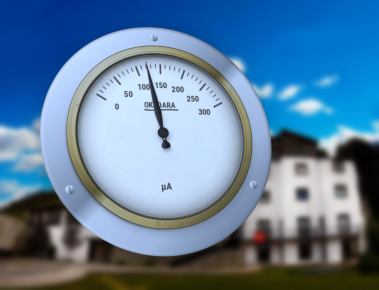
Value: 120 µA
